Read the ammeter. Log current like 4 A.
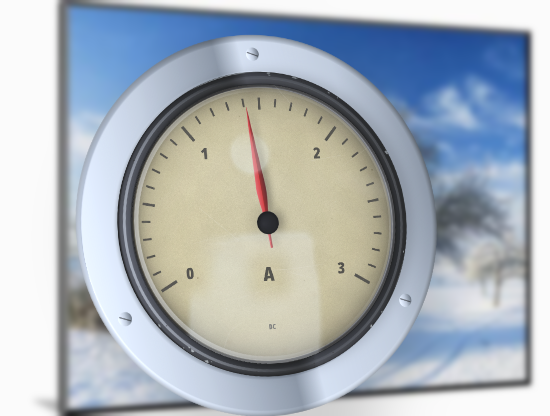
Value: 1.4 A
